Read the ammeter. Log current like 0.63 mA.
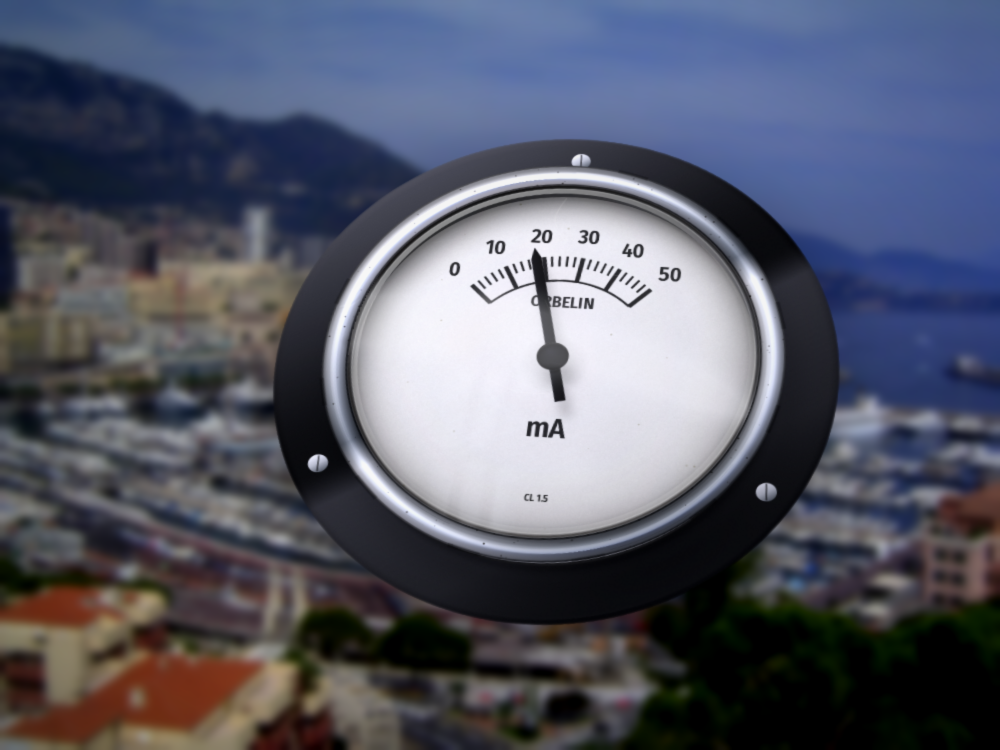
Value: 18 mA
